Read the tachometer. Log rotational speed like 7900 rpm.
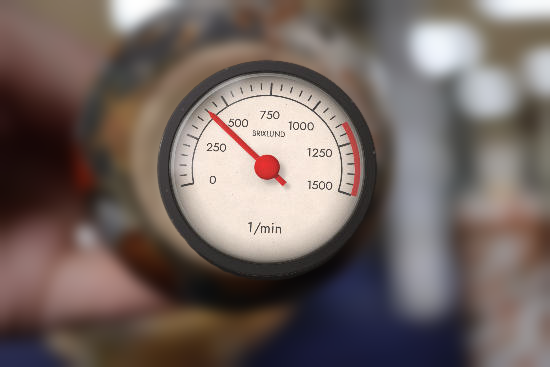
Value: 400 rpm
